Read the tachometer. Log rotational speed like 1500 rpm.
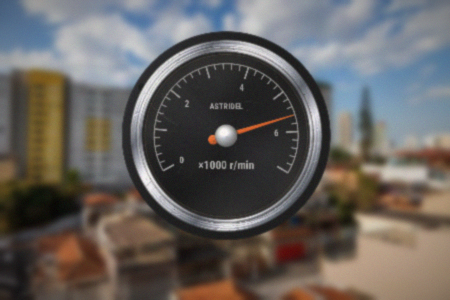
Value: 5600 rpm
